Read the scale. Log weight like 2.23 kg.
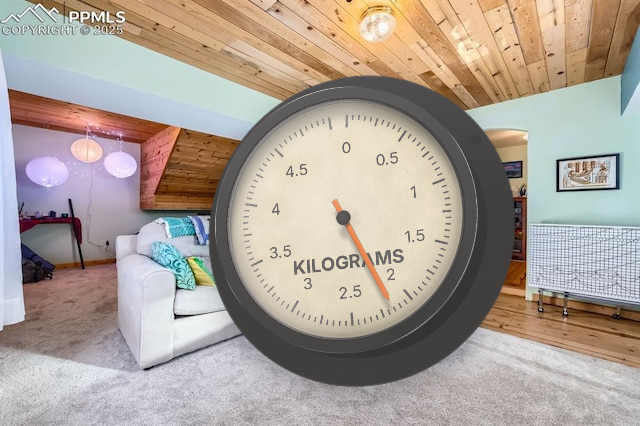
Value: 2.15 kg
